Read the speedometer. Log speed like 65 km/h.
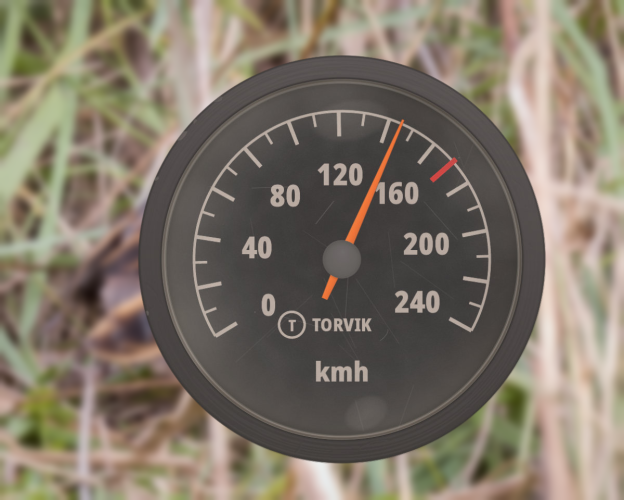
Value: 145 km/h
